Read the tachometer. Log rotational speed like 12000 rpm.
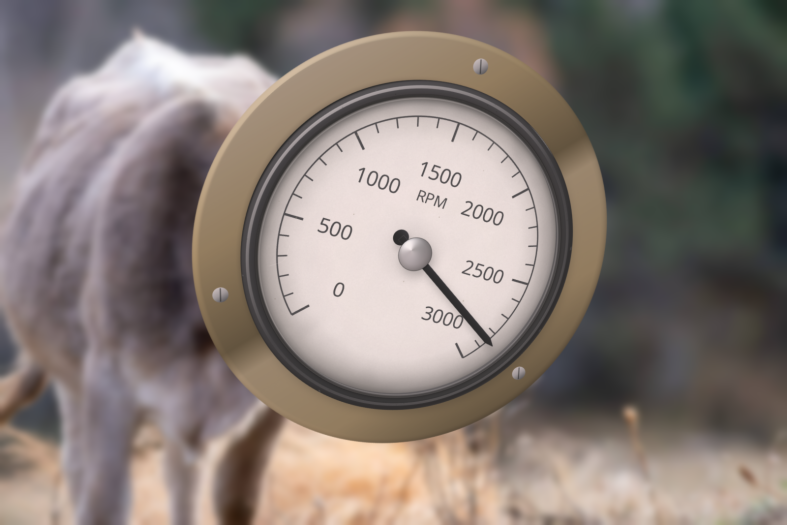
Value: 2850 rpm
